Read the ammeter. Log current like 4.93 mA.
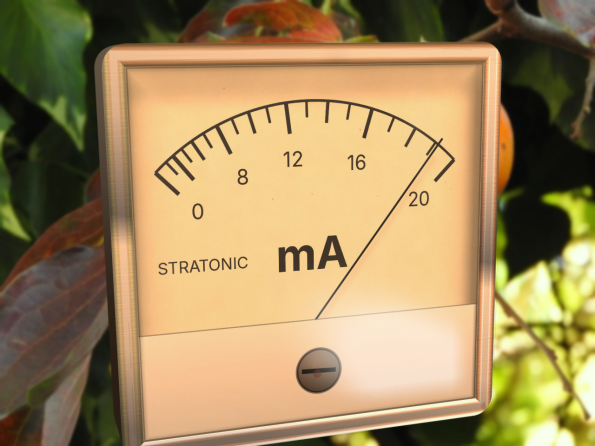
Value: 19 mA
